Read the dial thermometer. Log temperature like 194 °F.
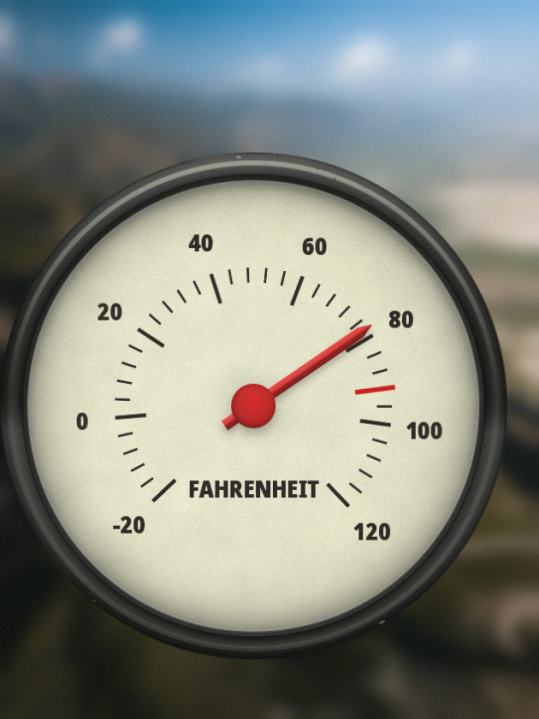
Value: 78 °F
